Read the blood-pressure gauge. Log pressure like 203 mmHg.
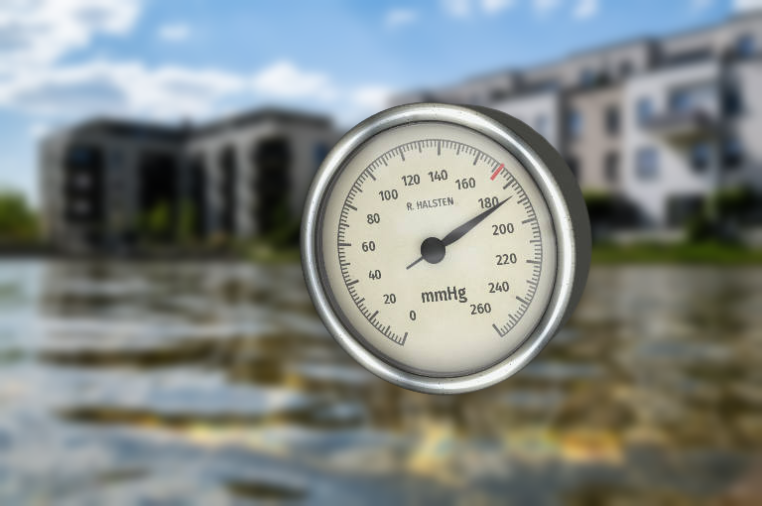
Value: 186 mmHg
